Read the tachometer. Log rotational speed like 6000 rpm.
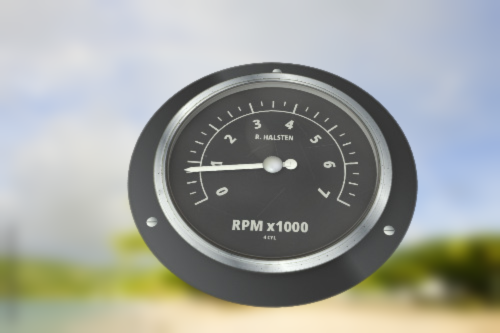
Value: 750 rpm
